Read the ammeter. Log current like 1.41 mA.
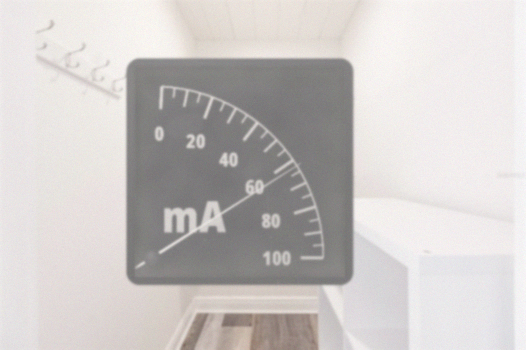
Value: 62.5 mA
